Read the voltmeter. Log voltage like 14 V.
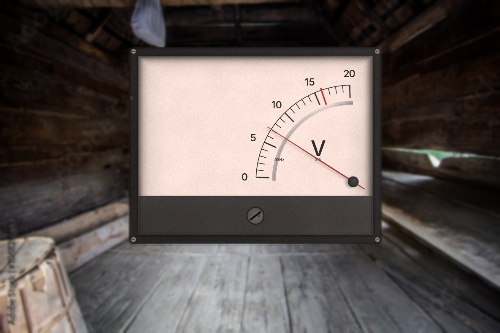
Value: 7 V
